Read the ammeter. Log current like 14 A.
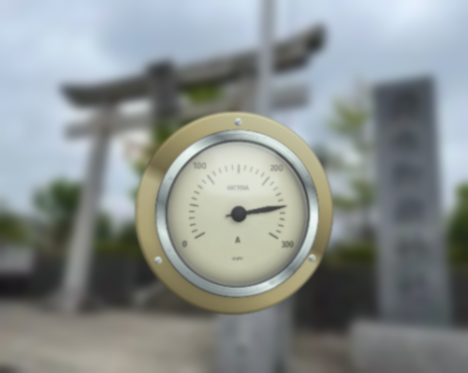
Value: 250 A
